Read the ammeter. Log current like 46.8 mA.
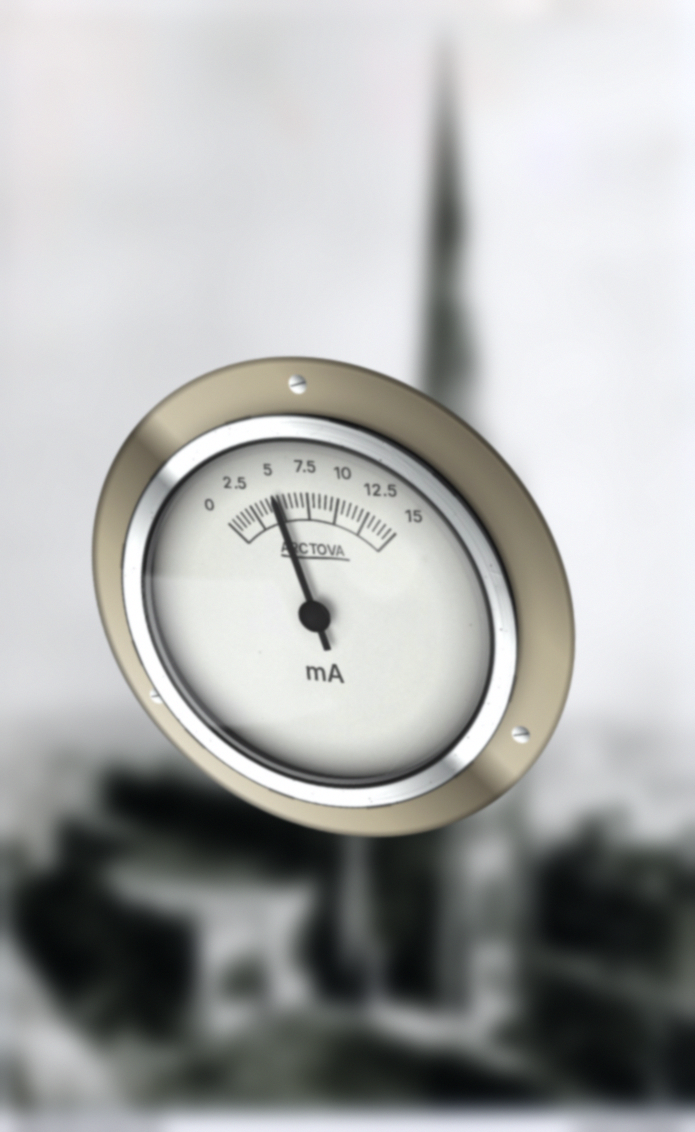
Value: 5 mA
